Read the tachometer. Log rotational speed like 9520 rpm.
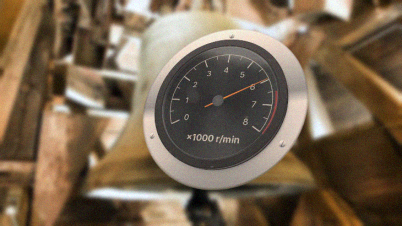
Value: 6000 rpm
